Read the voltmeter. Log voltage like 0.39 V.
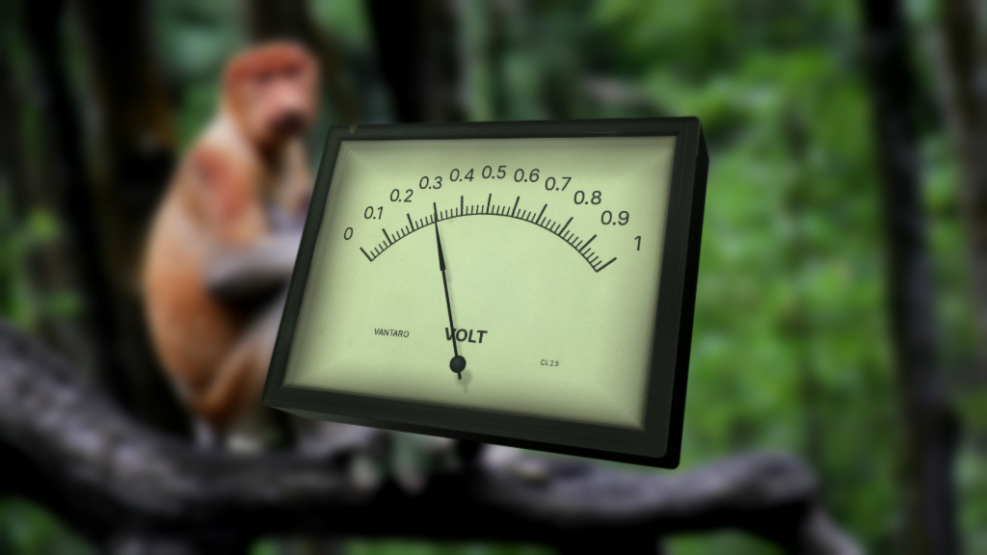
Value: 0.3 V
